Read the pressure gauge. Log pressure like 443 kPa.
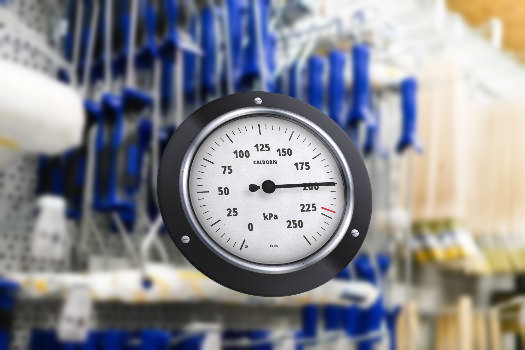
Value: 200 kPa
